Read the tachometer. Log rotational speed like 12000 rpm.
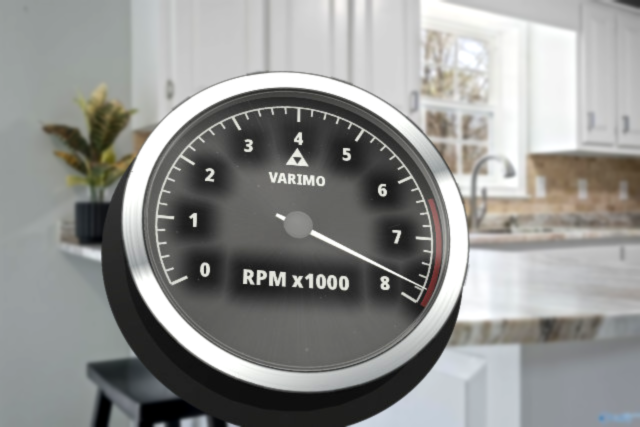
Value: 7800 rpm
